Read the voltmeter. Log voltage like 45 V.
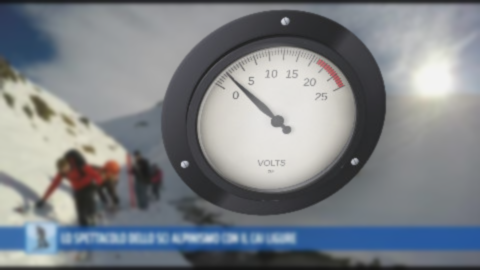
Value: 2.5 V
